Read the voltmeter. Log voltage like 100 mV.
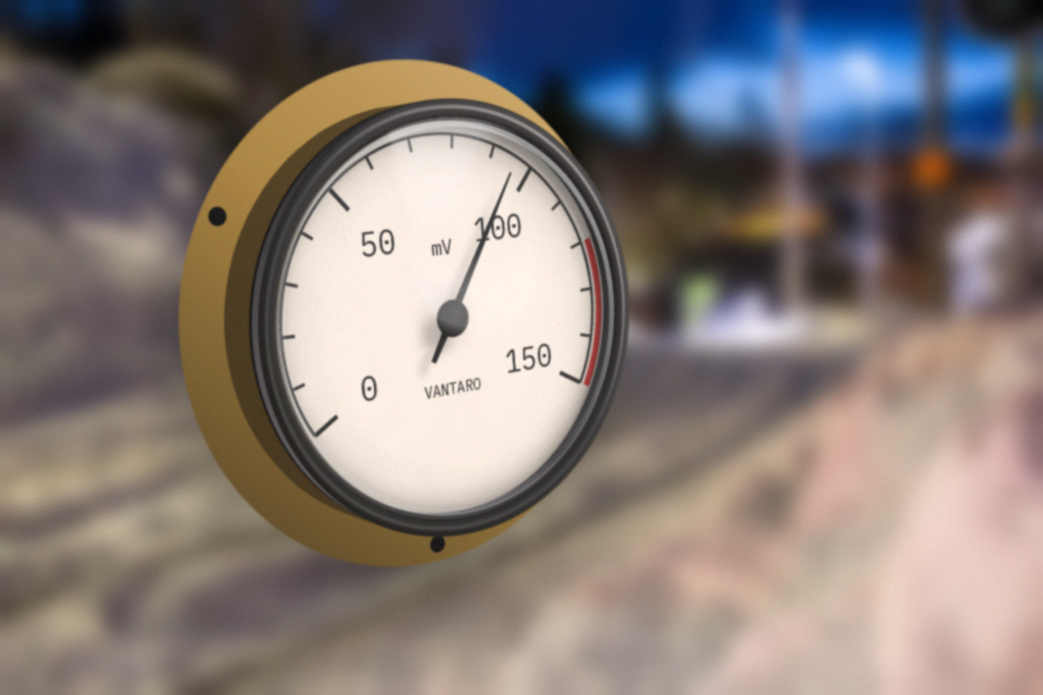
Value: 95 mV
